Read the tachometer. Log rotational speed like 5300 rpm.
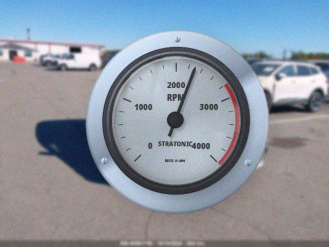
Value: 2300 rpm
